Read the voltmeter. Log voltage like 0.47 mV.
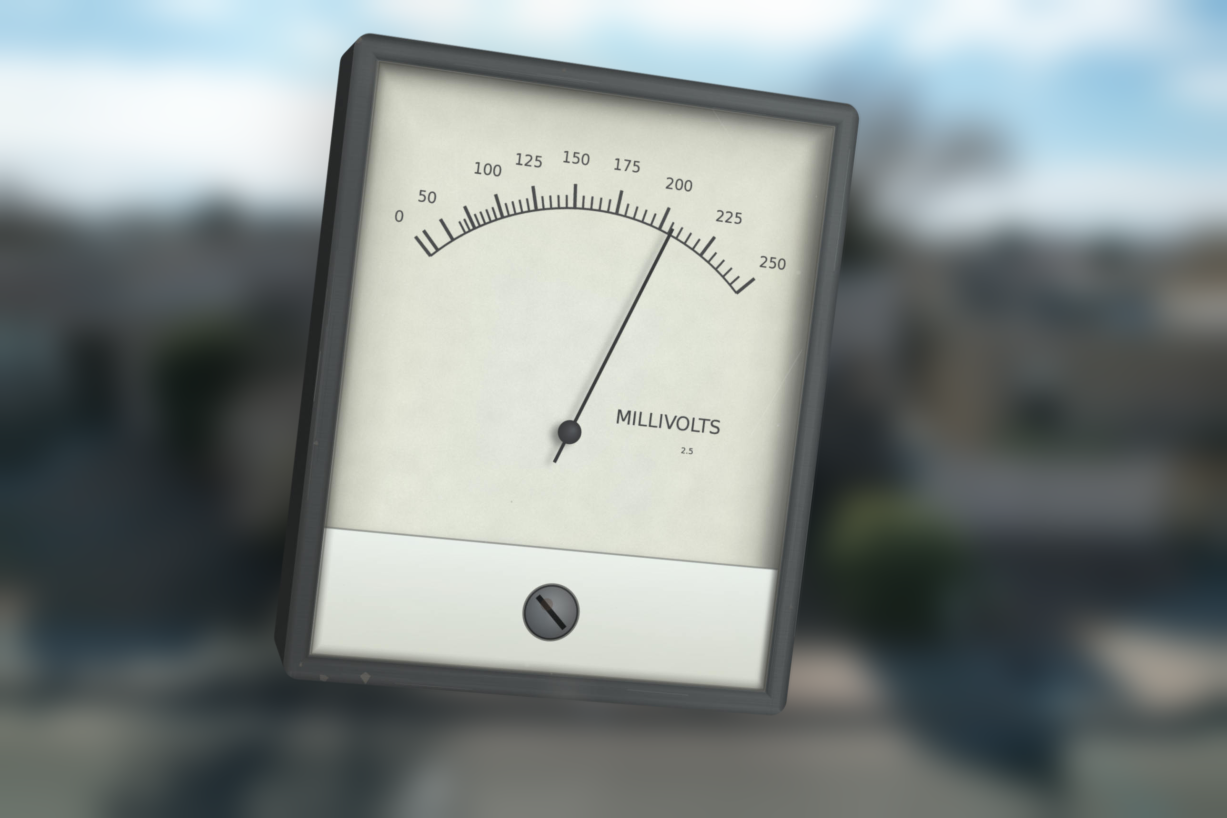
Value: 205 mV
